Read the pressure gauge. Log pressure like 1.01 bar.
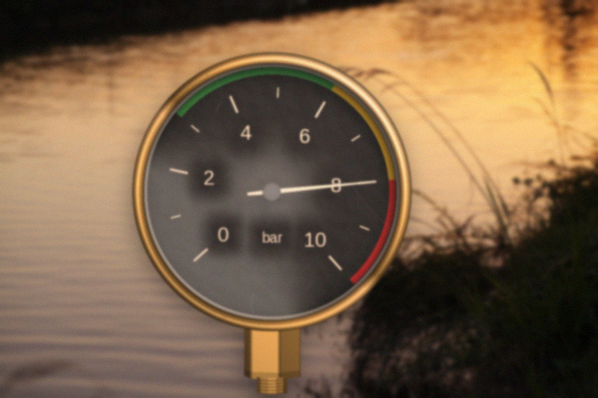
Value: 8 bar
